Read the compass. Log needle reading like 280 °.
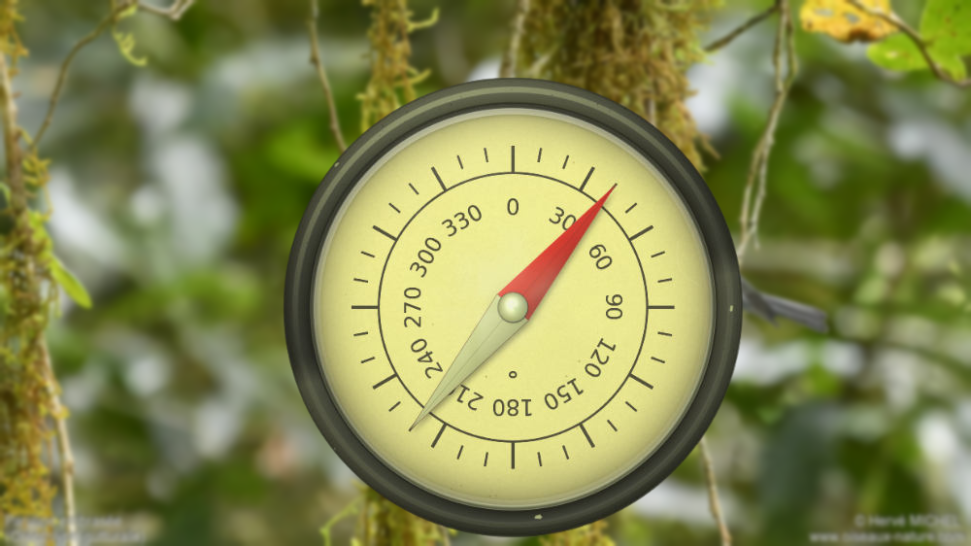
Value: 40 °
